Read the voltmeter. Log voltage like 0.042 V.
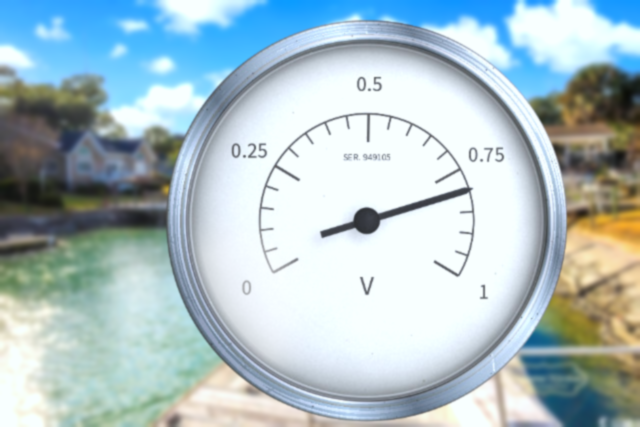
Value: 0.8 V
